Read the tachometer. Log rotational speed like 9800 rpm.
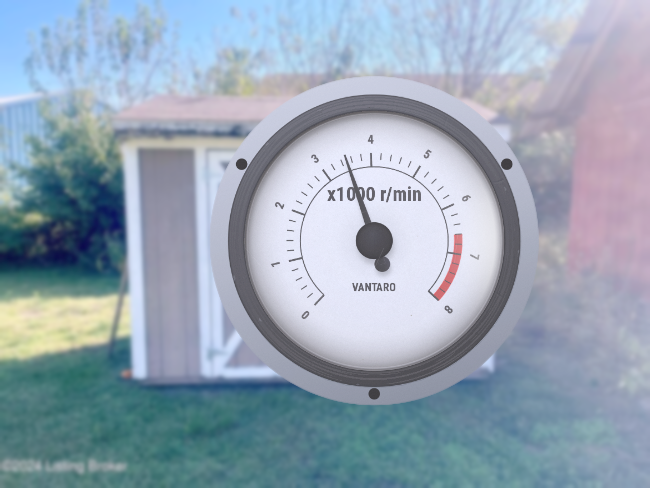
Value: 3500 rpm
